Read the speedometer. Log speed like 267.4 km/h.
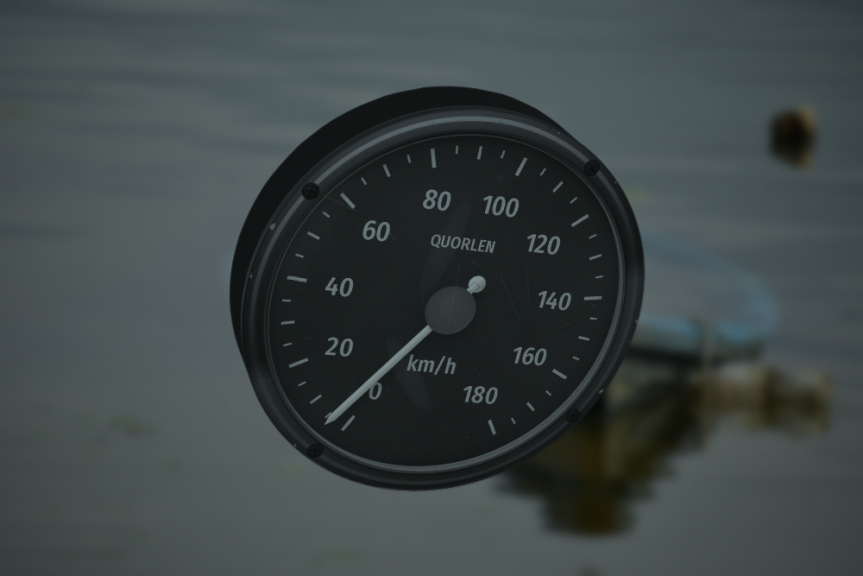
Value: 5 km/h
